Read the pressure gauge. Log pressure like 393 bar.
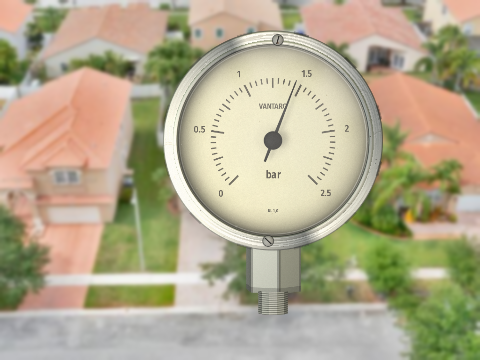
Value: 1.45 bar
